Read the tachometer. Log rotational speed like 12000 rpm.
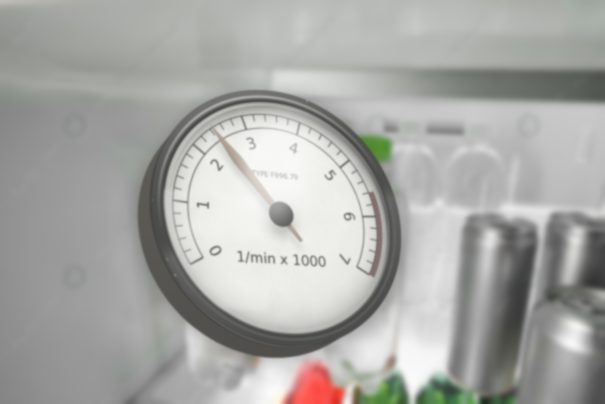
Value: 2400 rpm
